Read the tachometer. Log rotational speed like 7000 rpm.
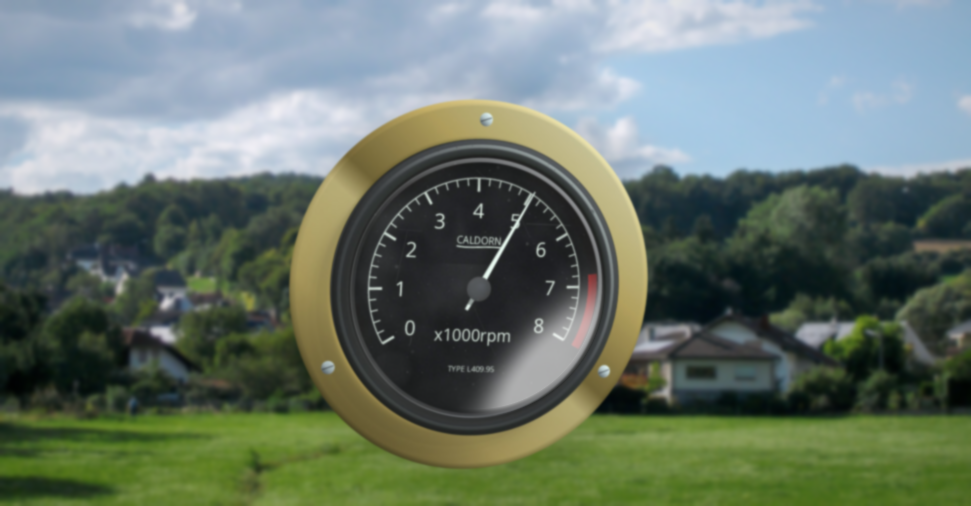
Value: 5000 rpm
